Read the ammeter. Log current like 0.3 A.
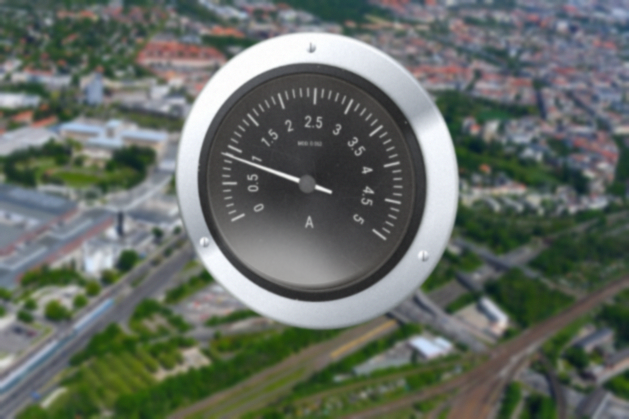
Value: 0.9 A
